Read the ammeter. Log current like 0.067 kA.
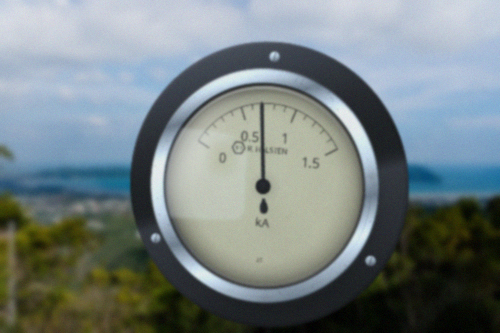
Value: 0.7 kA
